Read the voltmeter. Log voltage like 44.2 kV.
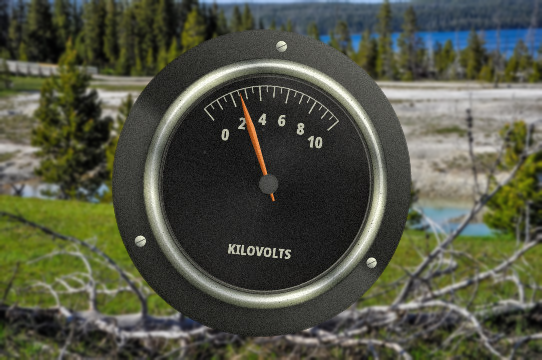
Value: 2.5 kV
